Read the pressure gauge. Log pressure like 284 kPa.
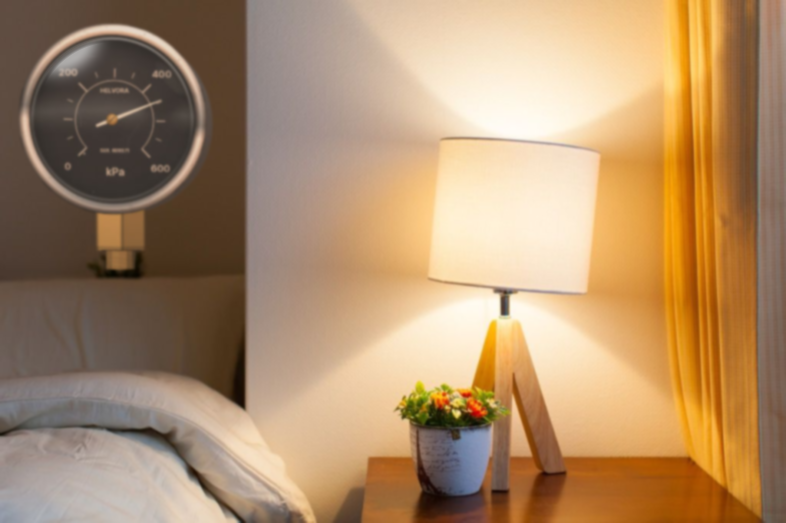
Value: 450 kPa
